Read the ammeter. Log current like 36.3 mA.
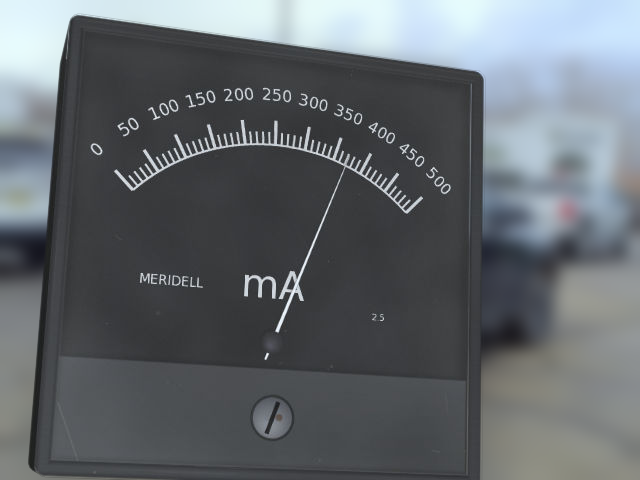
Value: 370 mA
